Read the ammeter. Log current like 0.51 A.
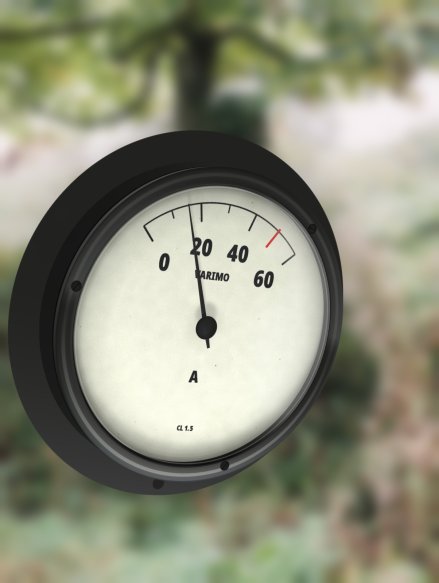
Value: 15 A
